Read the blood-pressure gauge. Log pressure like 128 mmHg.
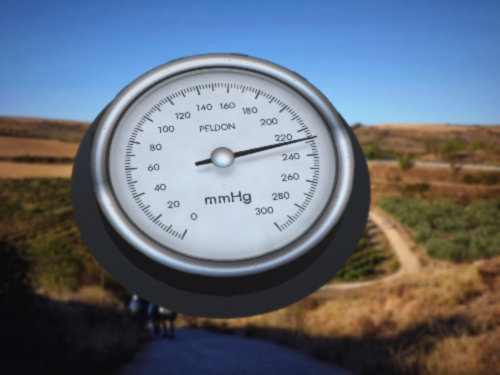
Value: 230 mmHg
